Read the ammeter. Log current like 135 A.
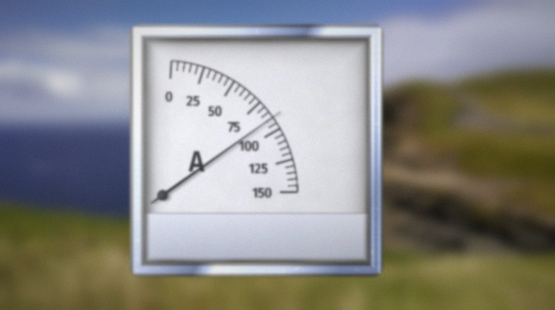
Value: 90 A
